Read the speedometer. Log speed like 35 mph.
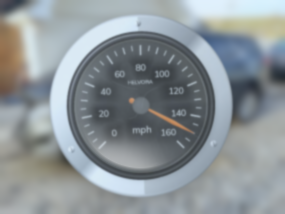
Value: 150 mph
